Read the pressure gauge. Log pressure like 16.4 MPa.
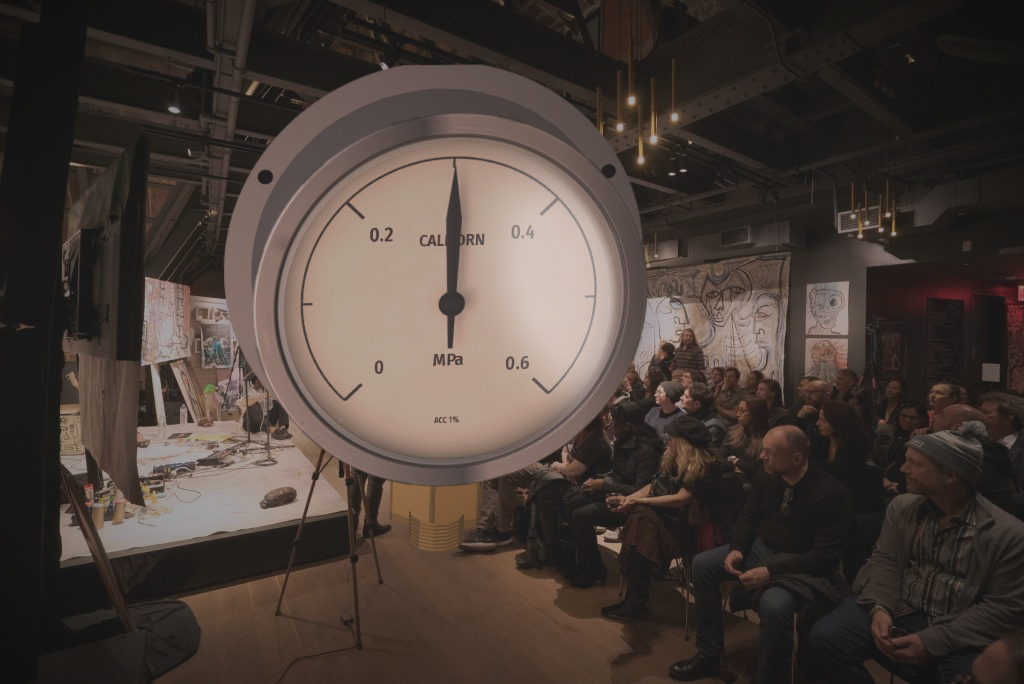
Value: 0.3 MPa
